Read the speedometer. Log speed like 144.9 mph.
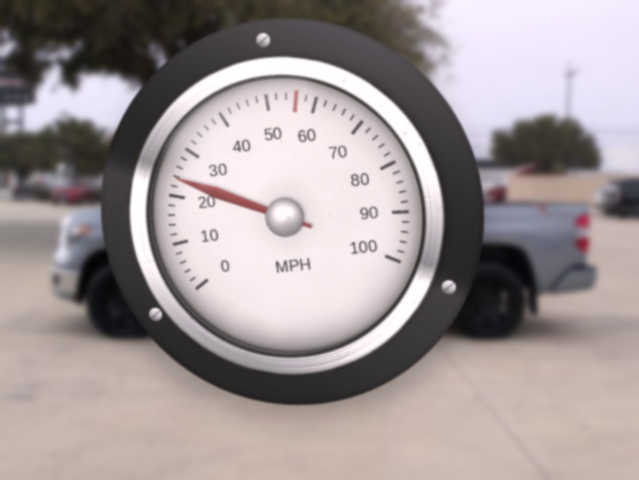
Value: 24 mph
